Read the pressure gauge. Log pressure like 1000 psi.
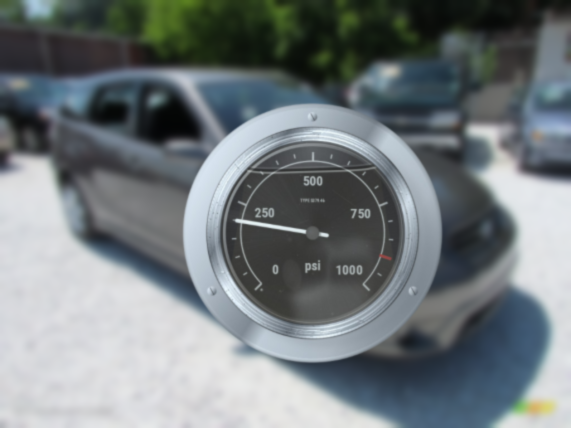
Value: 200 psi
